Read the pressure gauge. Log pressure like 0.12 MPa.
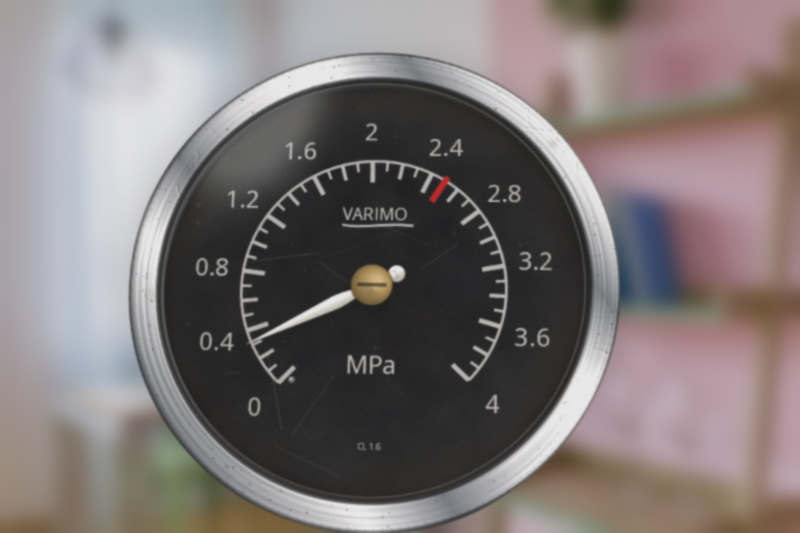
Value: 0.3 MPa
